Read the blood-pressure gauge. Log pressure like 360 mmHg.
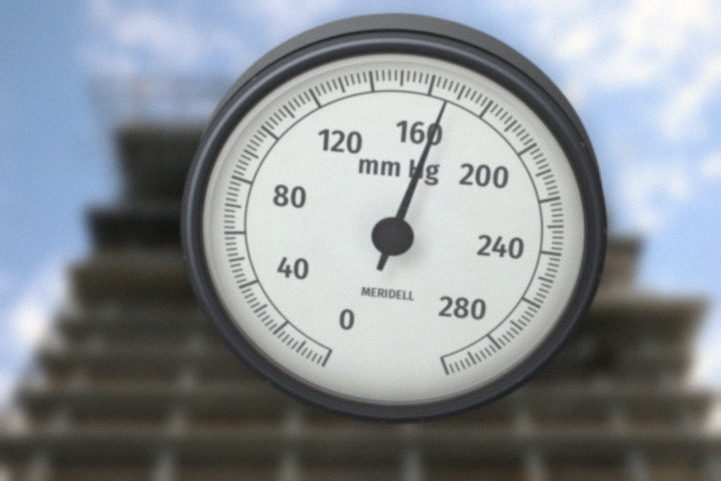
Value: 166 mmHg
